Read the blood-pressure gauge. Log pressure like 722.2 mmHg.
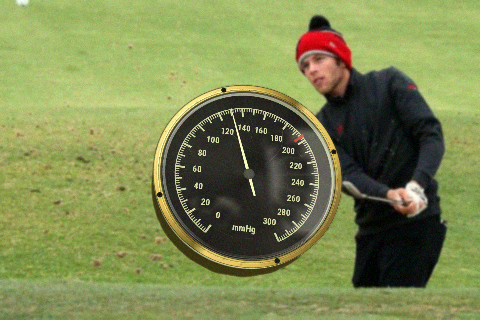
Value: 130 mmHg
